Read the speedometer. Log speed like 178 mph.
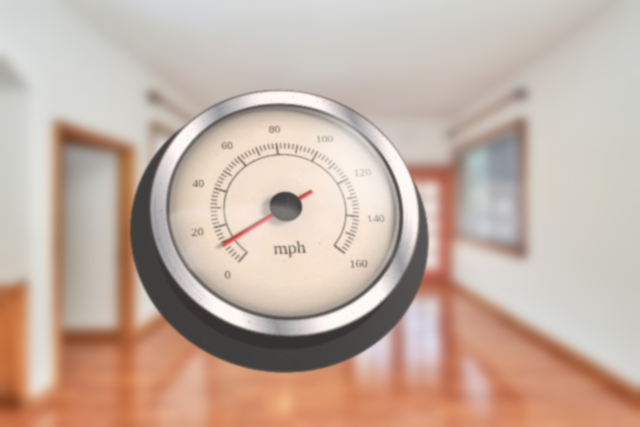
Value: 10 mph
